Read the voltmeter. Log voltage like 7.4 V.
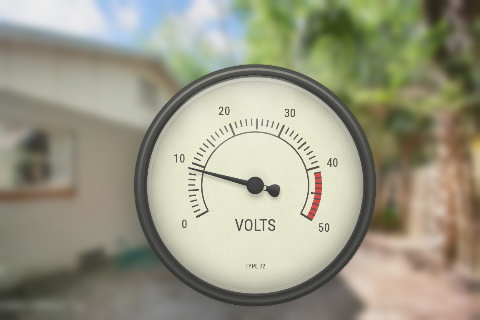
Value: 9 V
